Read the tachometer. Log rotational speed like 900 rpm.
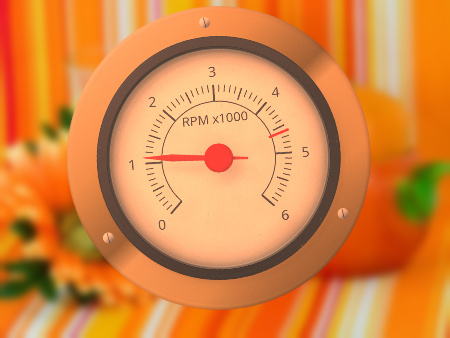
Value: 1100 rpm
